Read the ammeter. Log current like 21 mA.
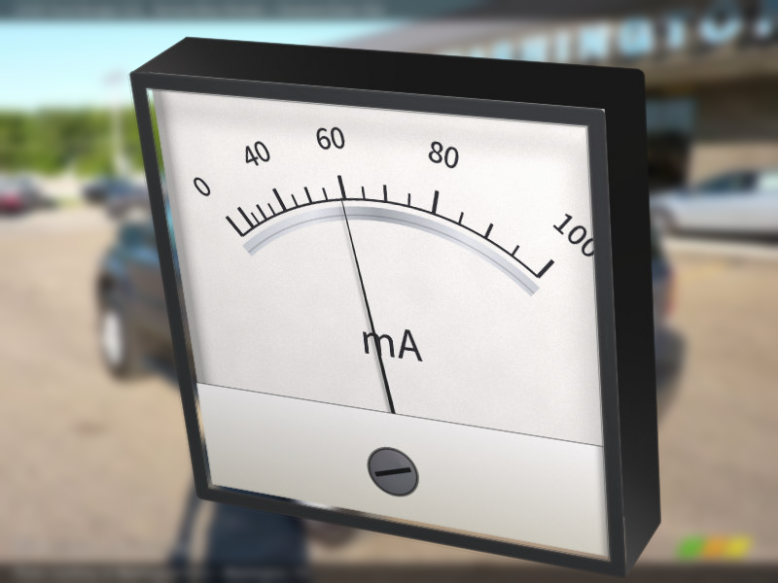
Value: 60 mA
